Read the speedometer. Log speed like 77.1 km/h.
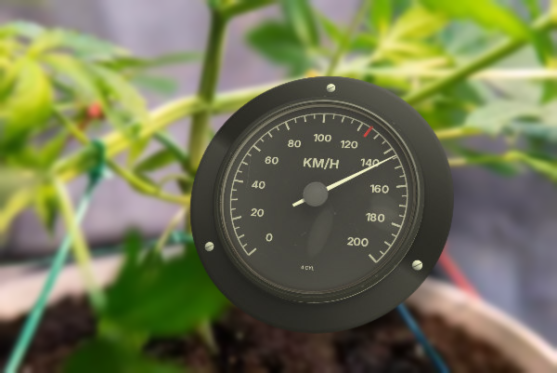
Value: 145 km/h
